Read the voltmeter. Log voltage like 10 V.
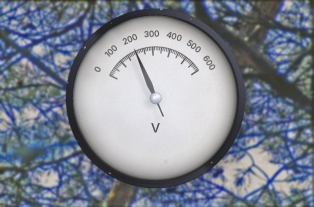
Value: 200 V
